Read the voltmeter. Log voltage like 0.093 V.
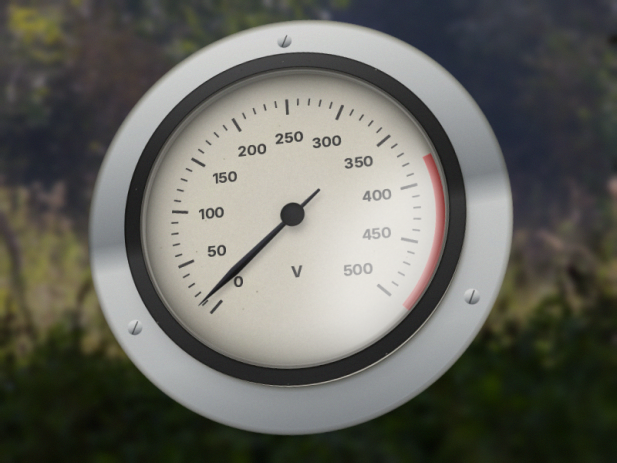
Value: 10 V
